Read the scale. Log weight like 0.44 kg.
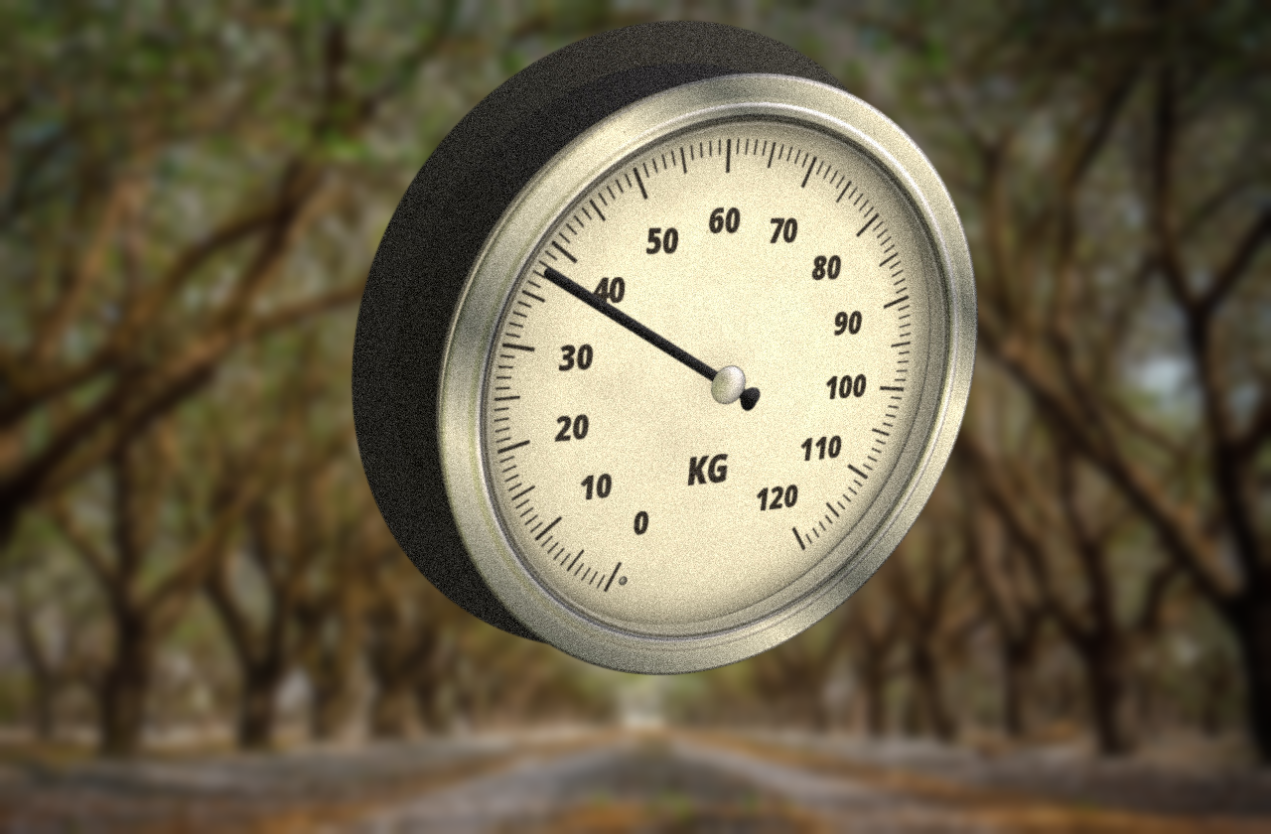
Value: 37.5 kg
